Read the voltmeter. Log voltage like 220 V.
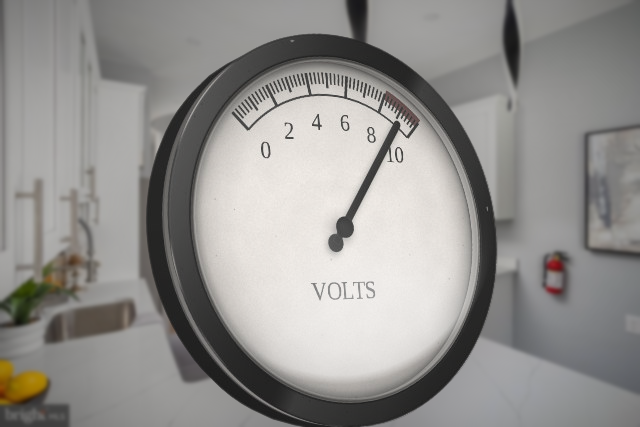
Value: 9 V
